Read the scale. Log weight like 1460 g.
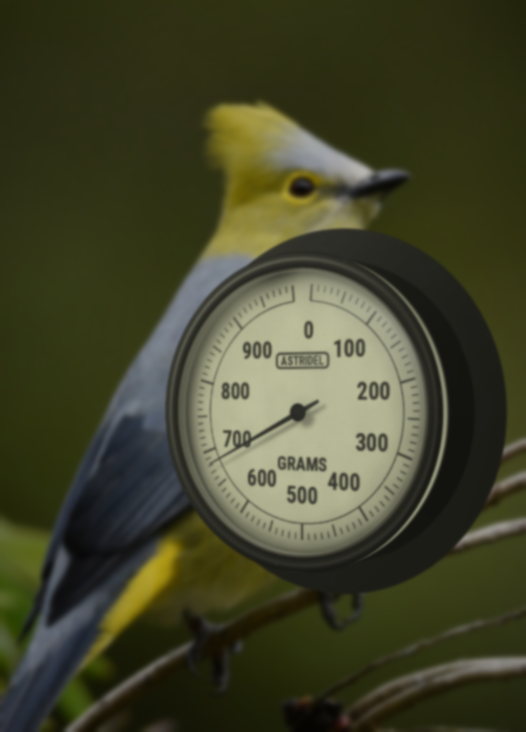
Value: 680 g
